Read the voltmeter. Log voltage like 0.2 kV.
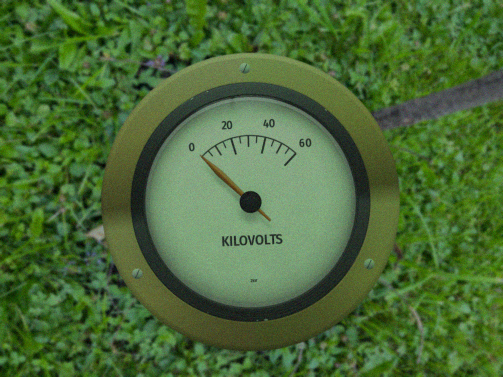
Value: 0 kV
